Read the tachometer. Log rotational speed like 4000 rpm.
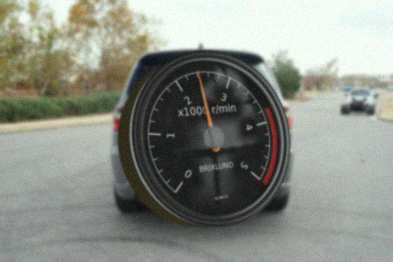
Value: 2400 rpm
